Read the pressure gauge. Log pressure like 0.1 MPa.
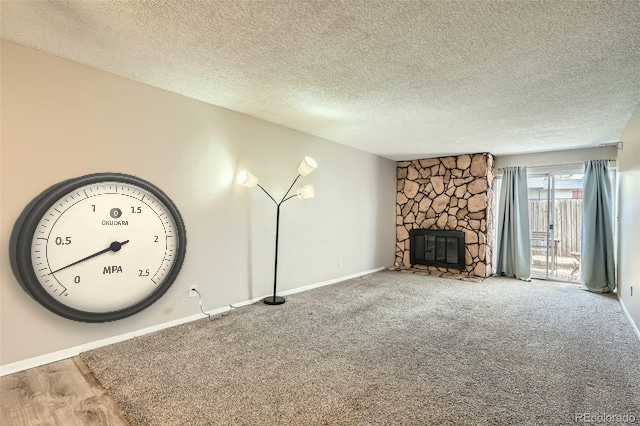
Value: 0.2 MPa
